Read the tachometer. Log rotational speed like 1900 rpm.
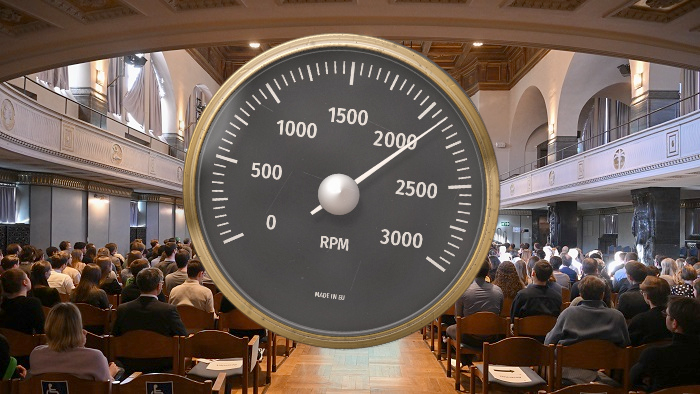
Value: 2100 rpm
